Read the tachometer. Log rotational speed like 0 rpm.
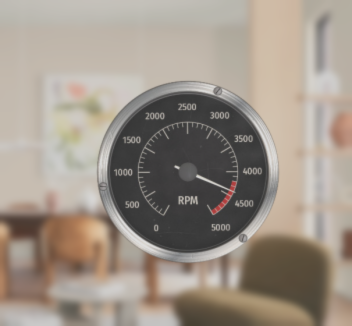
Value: 4400 rpm
